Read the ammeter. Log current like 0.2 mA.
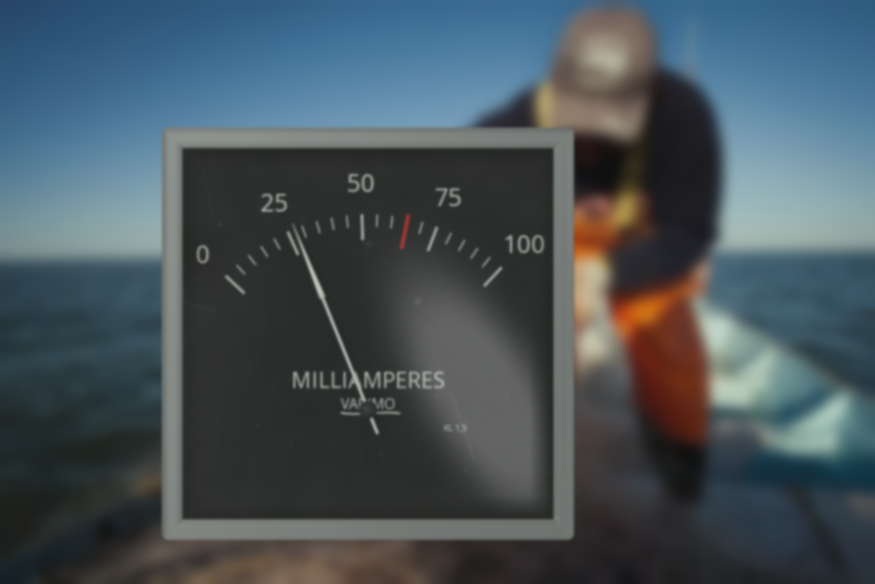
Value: 27.5 mA
